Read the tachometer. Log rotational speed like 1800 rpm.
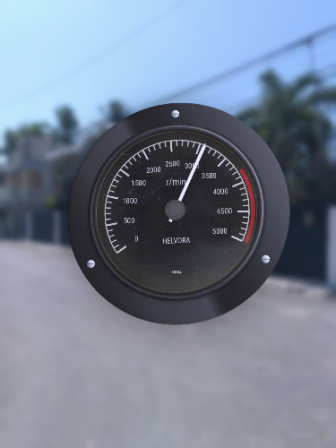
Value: 3100 rpm
